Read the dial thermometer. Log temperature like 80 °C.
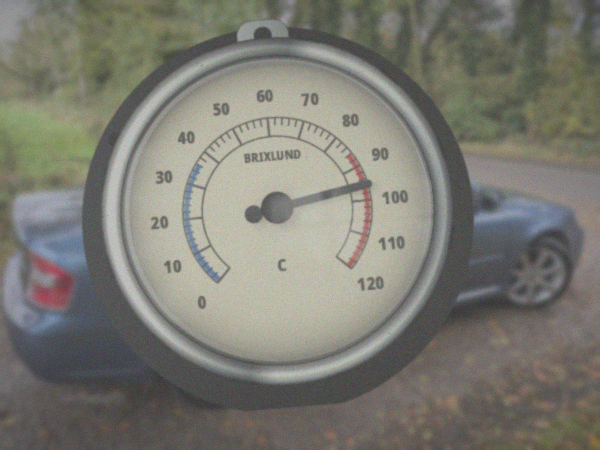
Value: 96 °C
